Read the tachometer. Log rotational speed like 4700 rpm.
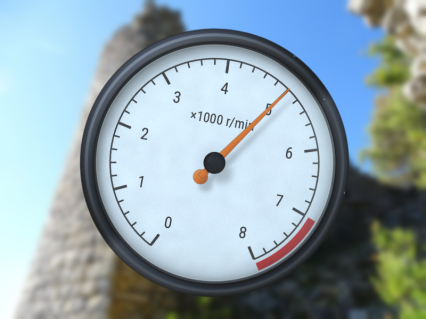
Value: 5000 rpm
